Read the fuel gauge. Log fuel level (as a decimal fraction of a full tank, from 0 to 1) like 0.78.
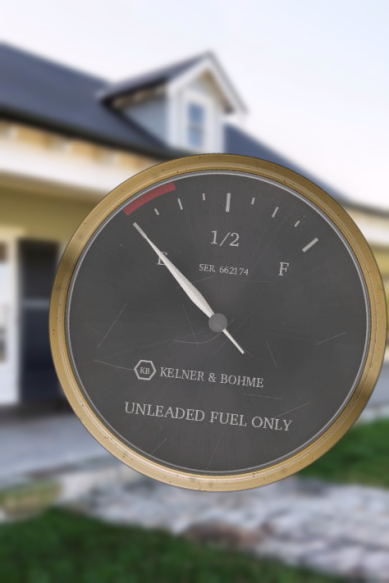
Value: 0
